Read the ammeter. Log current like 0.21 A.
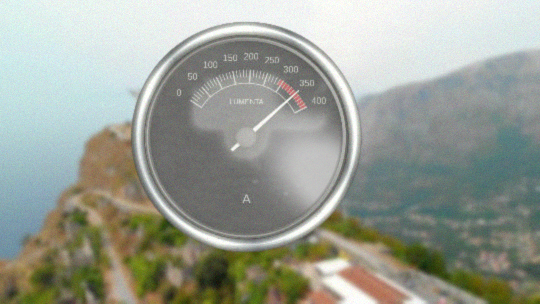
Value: 350 A
